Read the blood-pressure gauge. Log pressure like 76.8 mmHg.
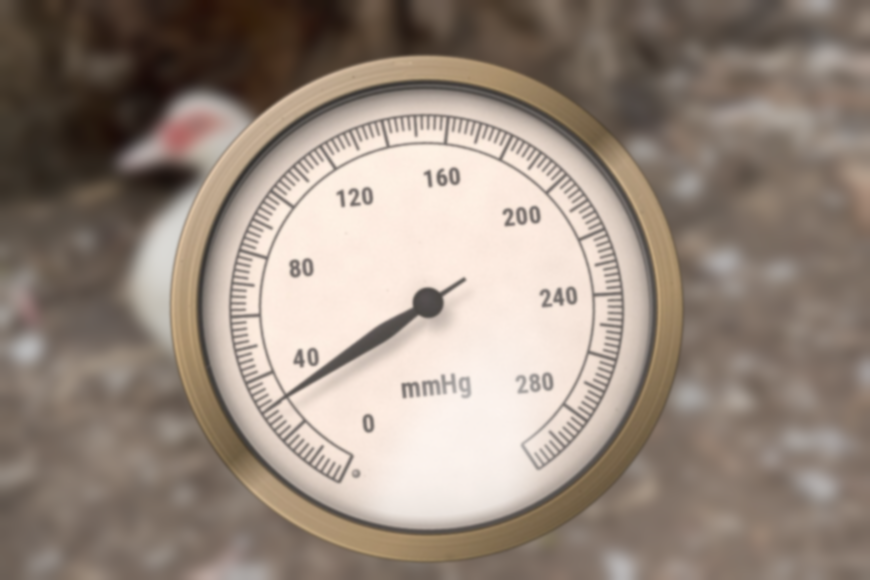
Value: 30 mmHg
